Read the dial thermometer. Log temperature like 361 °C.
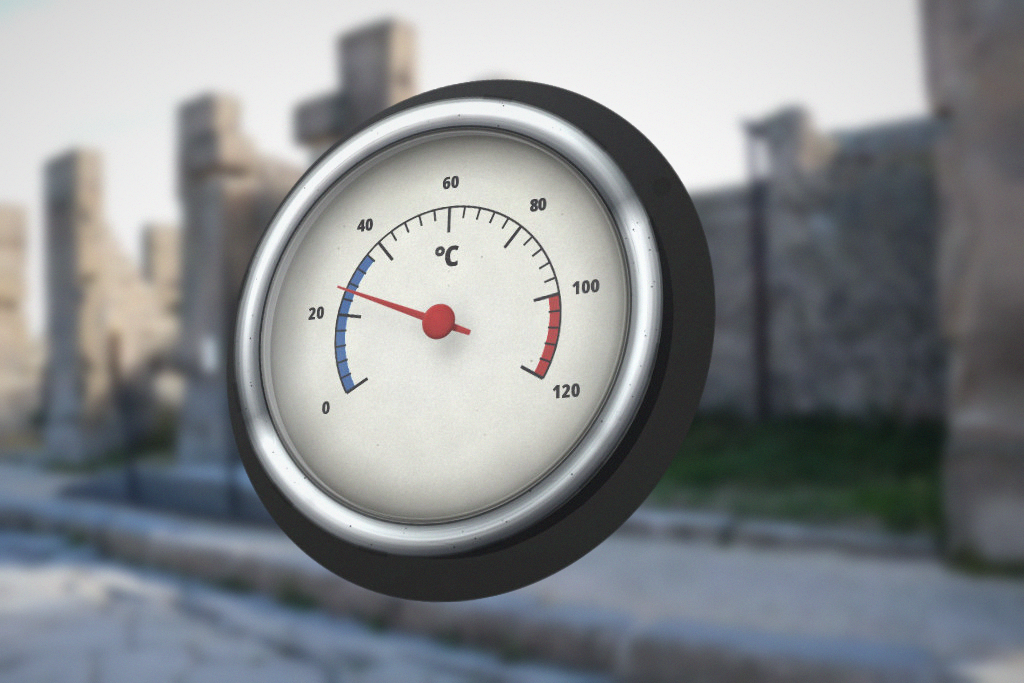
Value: 26 °C
